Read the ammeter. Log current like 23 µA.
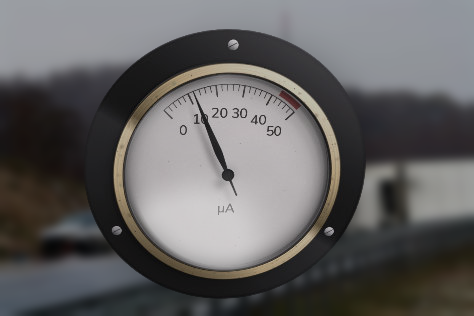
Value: 12 µA
